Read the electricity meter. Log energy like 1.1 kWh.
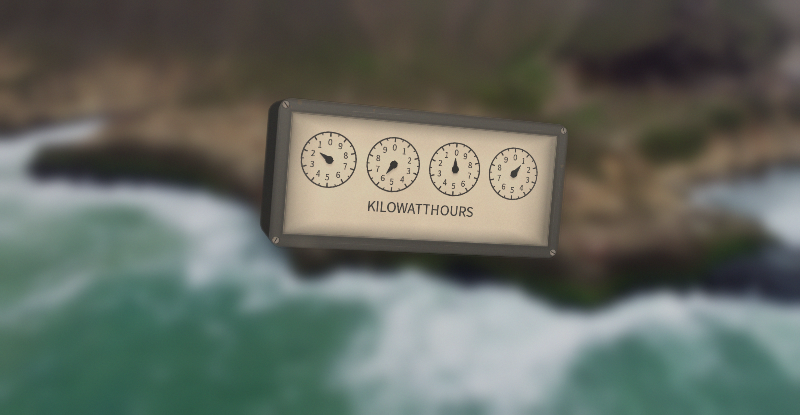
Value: 1601 kWh
